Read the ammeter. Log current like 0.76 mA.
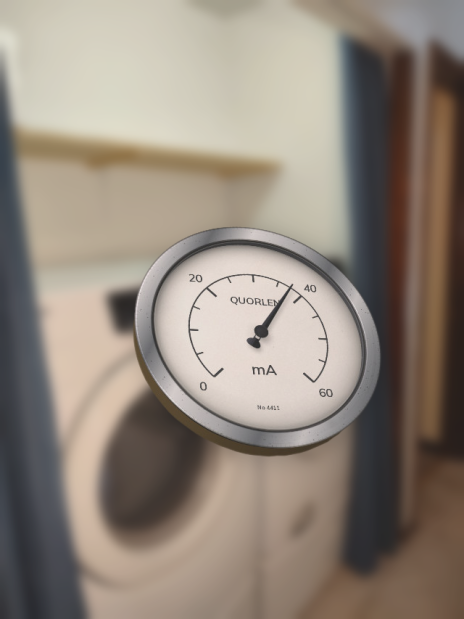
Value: 37.5 mA
